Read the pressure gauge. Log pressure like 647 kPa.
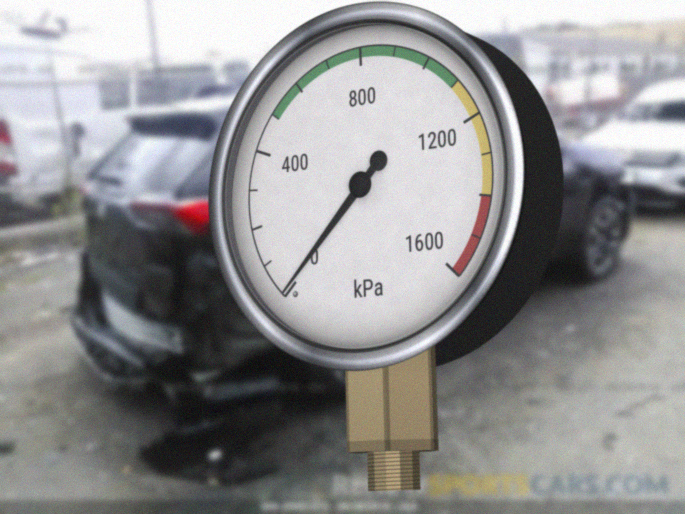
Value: 0 kPa
